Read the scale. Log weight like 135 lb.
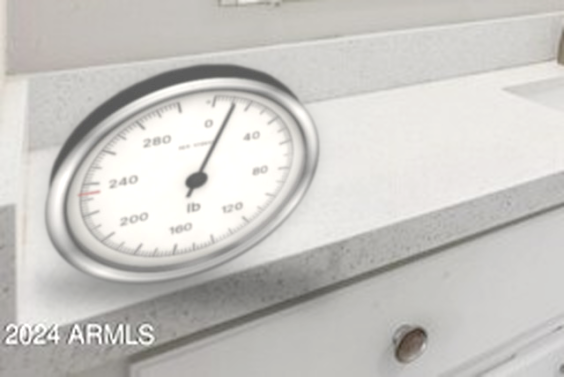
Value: 10 lb
